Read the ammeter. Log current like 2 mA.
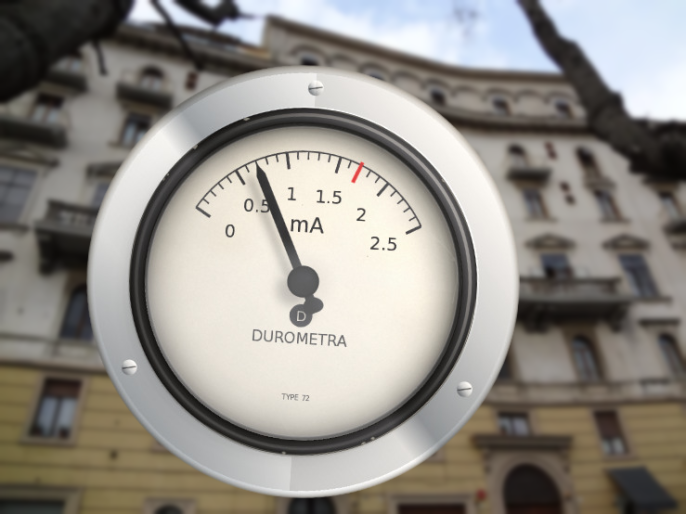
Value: 0.7 mA
